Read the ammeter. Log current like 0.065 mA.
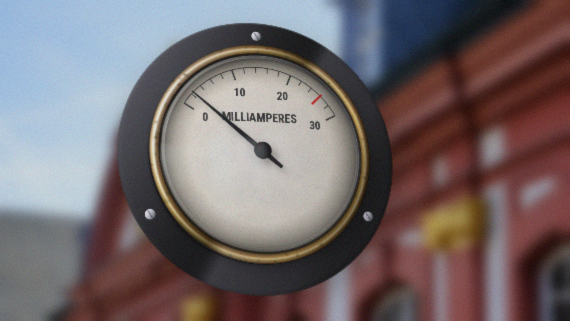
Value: 2 mA
